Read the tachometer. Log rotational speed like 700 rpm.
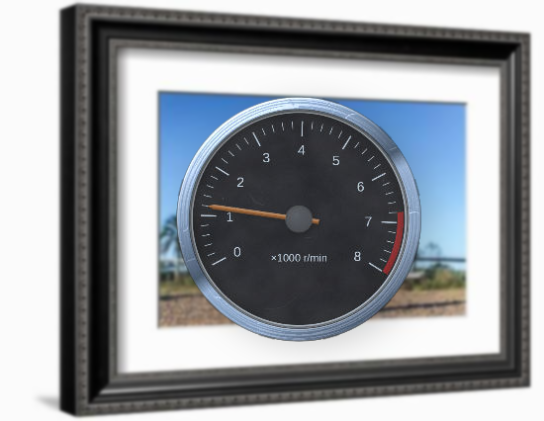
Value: 1200 rpm
